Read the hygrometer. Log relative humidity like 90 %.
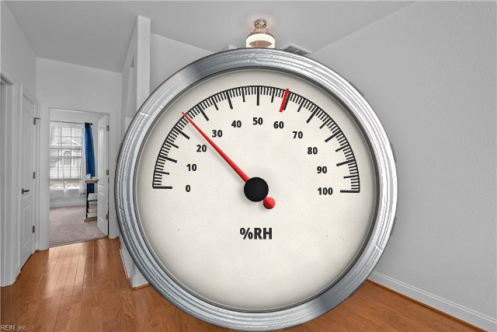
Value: 25 %
